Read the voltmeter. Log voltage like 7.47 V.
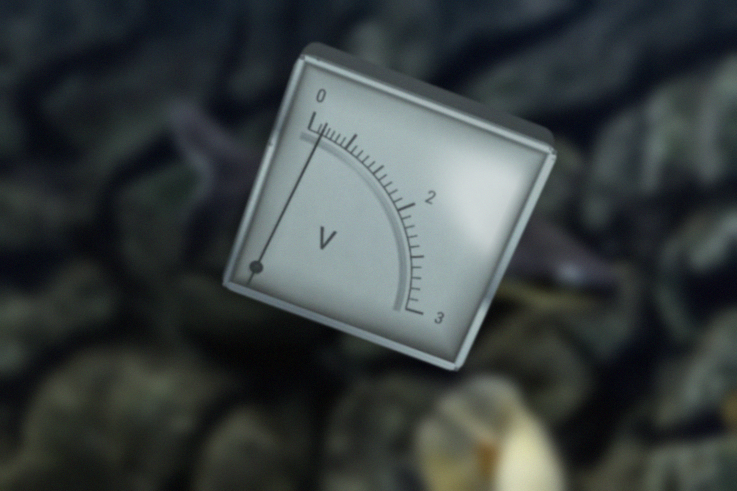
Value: 0.5 V
